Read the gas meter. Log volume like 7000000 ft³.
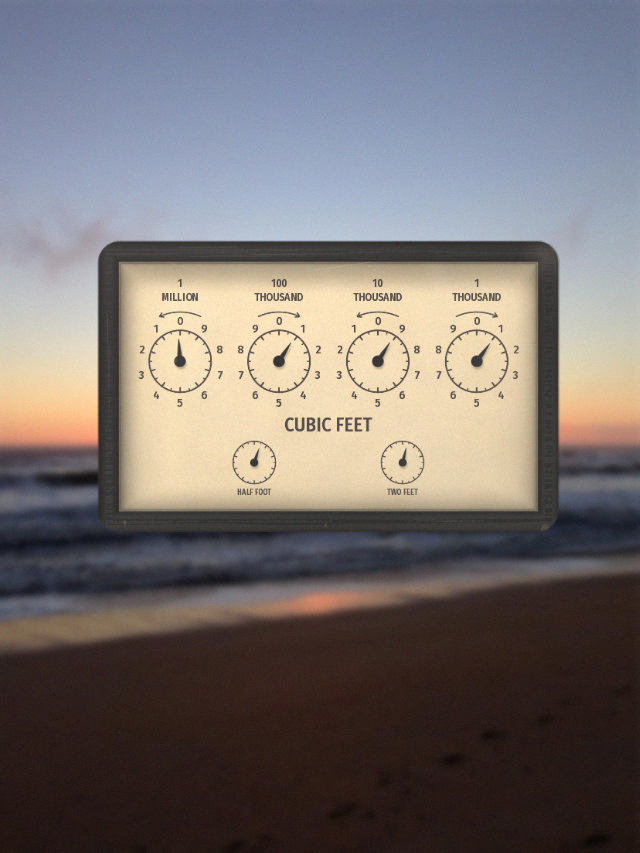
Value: 9100 ft³
